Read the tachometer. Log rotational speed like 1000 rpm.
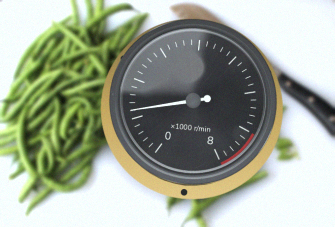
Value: 1200 rpm
